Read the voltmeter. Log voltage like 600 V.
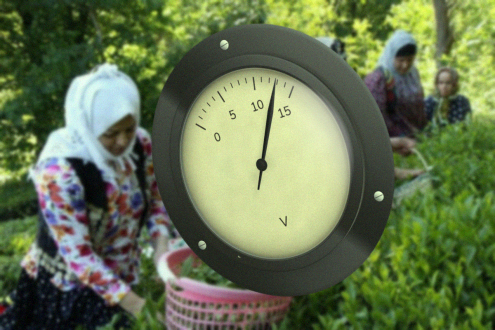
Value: 13 V
